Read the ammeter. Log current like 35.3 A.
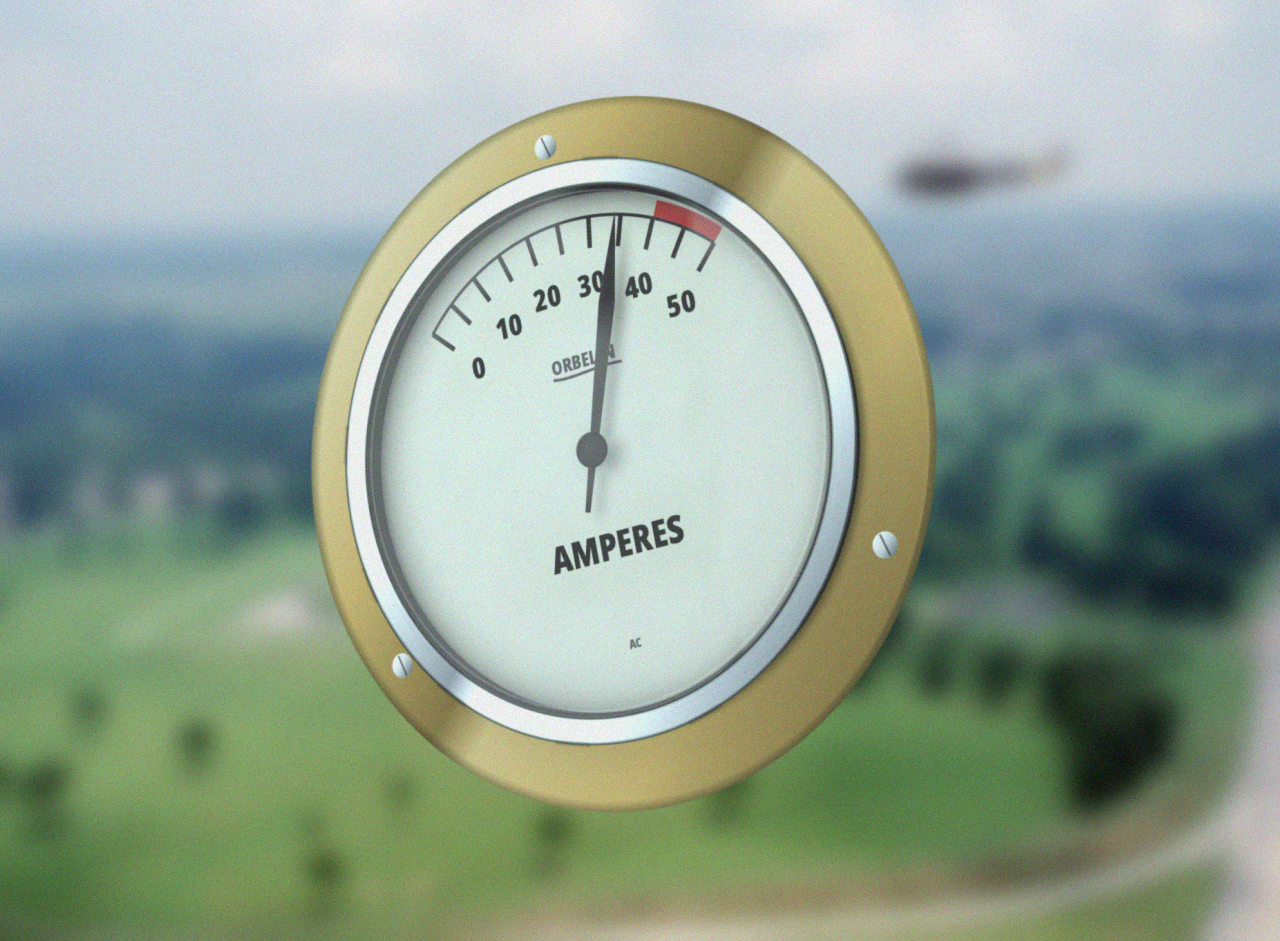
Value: 35 A
